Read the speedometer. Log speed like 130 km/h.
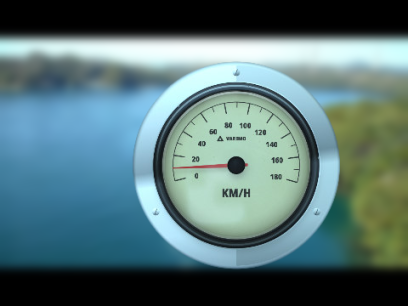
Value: 10 km/h
